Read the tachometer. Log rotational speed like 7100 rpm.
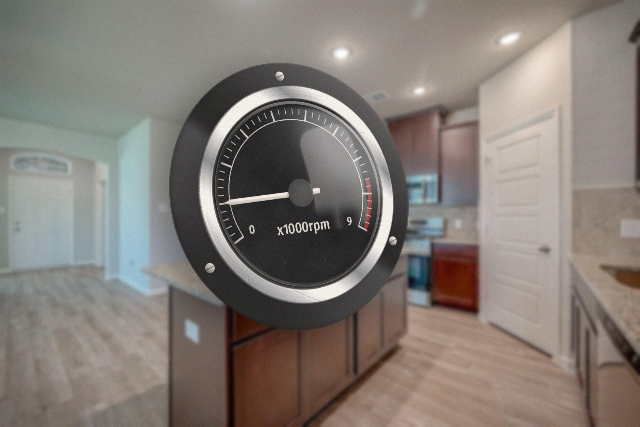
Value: 1000 rpm
